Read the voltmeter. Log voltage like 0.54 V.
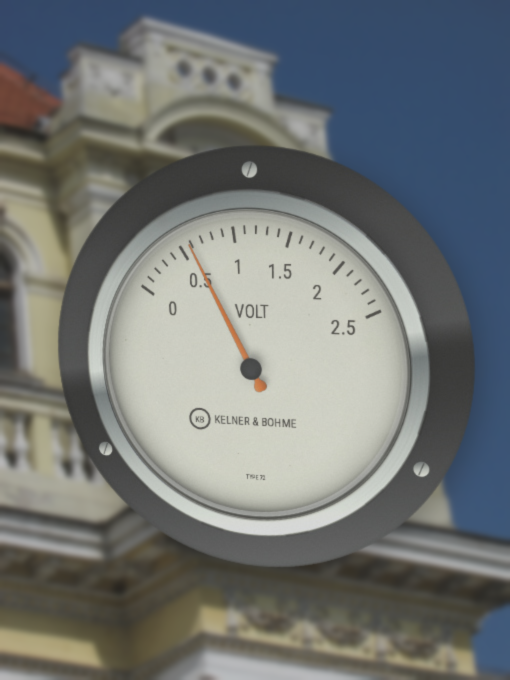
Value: 0.6 V
